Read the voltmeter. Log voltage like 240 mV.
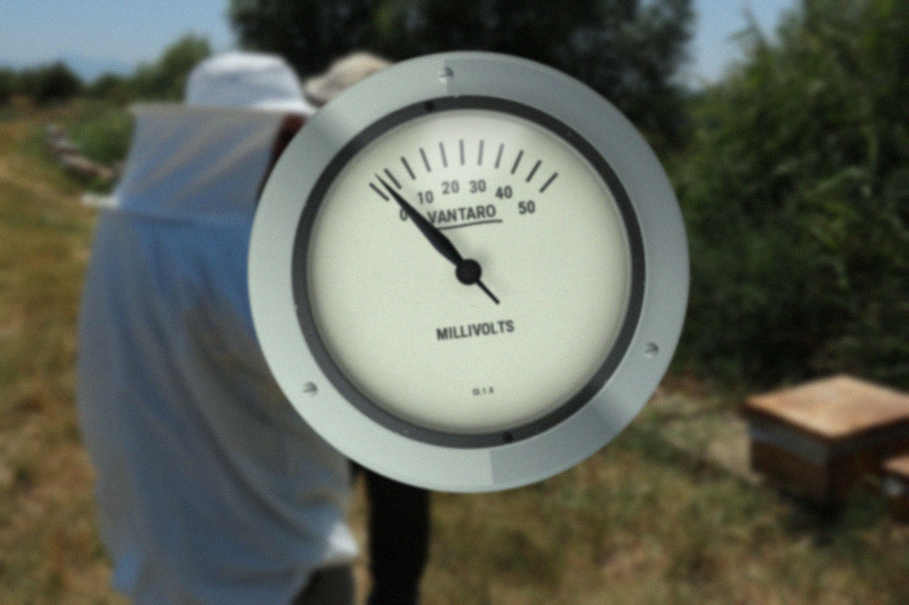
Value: 2.5 mV
